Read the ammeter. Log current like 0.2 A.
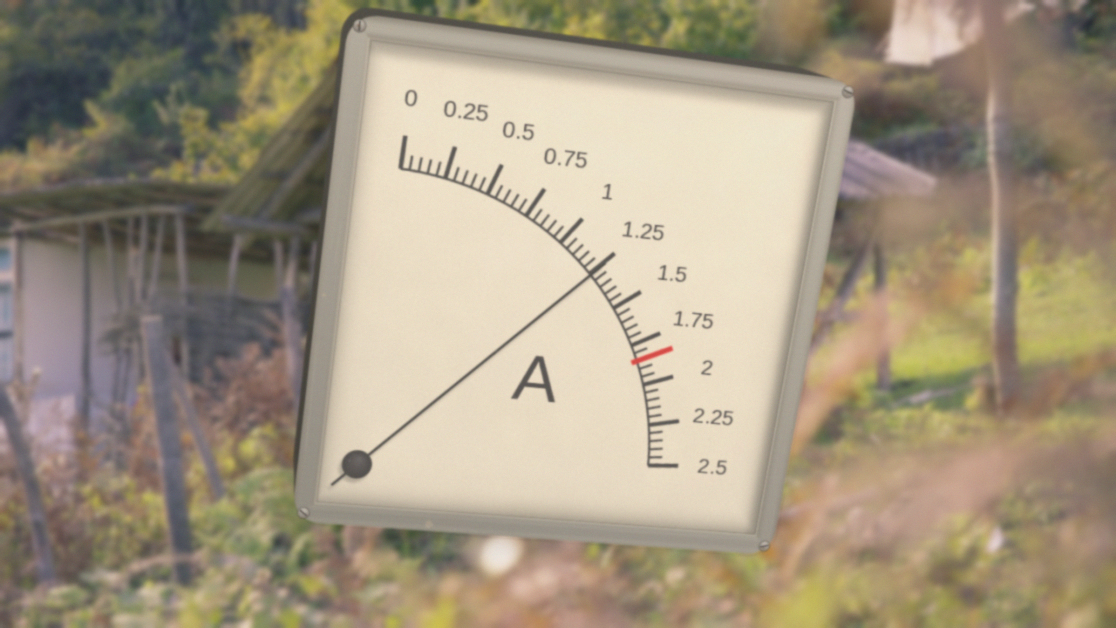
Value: 1.25 A
